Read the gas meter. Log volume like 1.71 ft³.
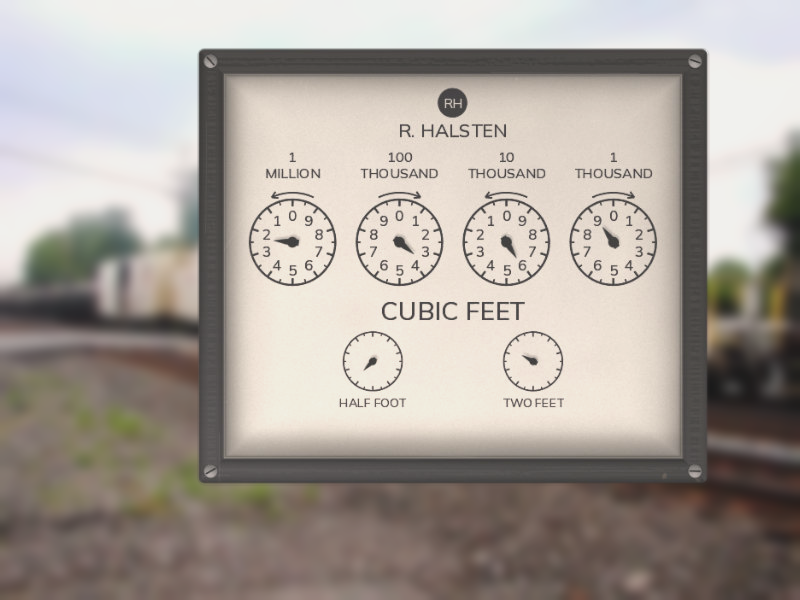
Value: 235900 ft³
